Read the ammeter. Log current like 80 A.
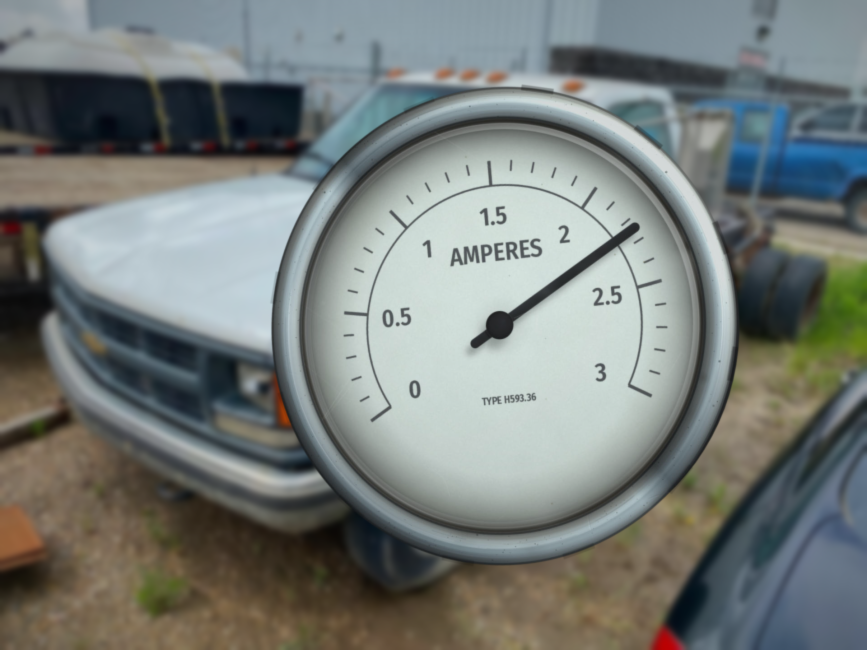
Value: 2.25 A
